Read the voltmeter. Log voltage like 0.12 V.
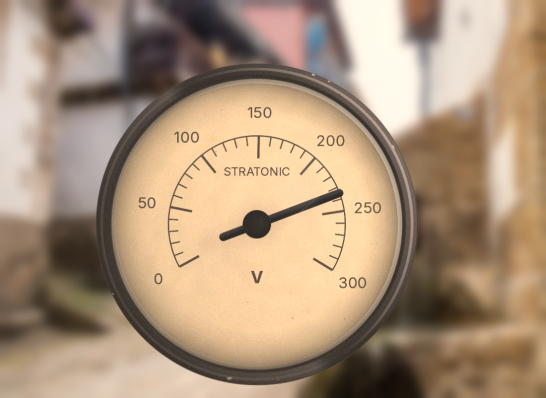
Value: 235 V
